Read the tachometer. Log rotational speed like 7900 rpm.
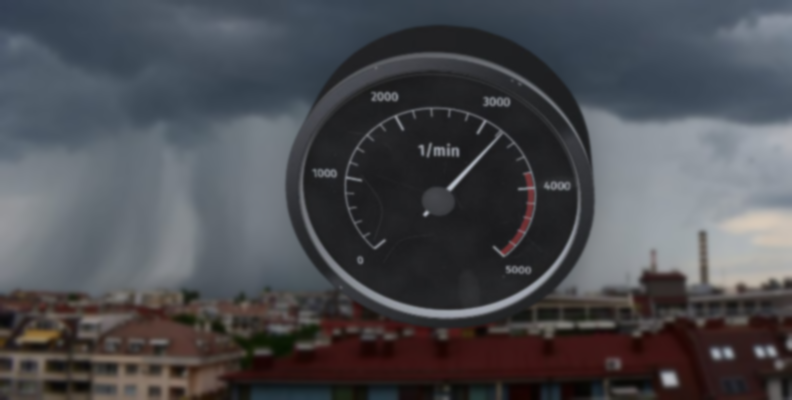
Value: 3200 rpm
